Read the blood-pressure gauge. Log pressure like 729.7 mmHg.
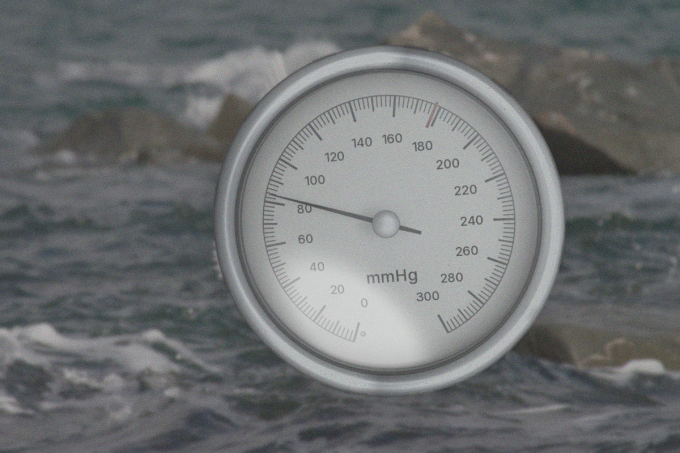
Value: 84 mmHg
